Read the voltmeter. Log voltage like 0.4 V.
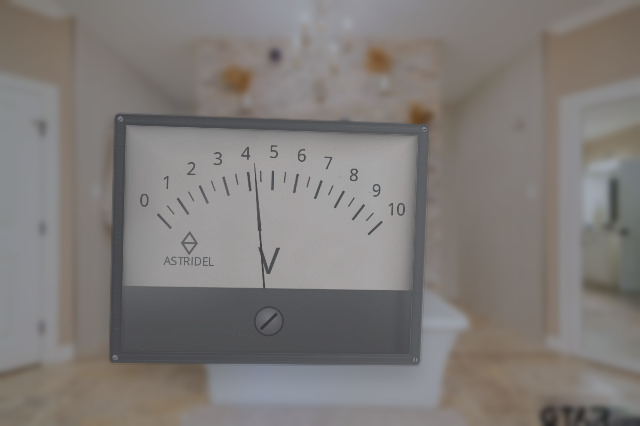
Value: 4.25 V
